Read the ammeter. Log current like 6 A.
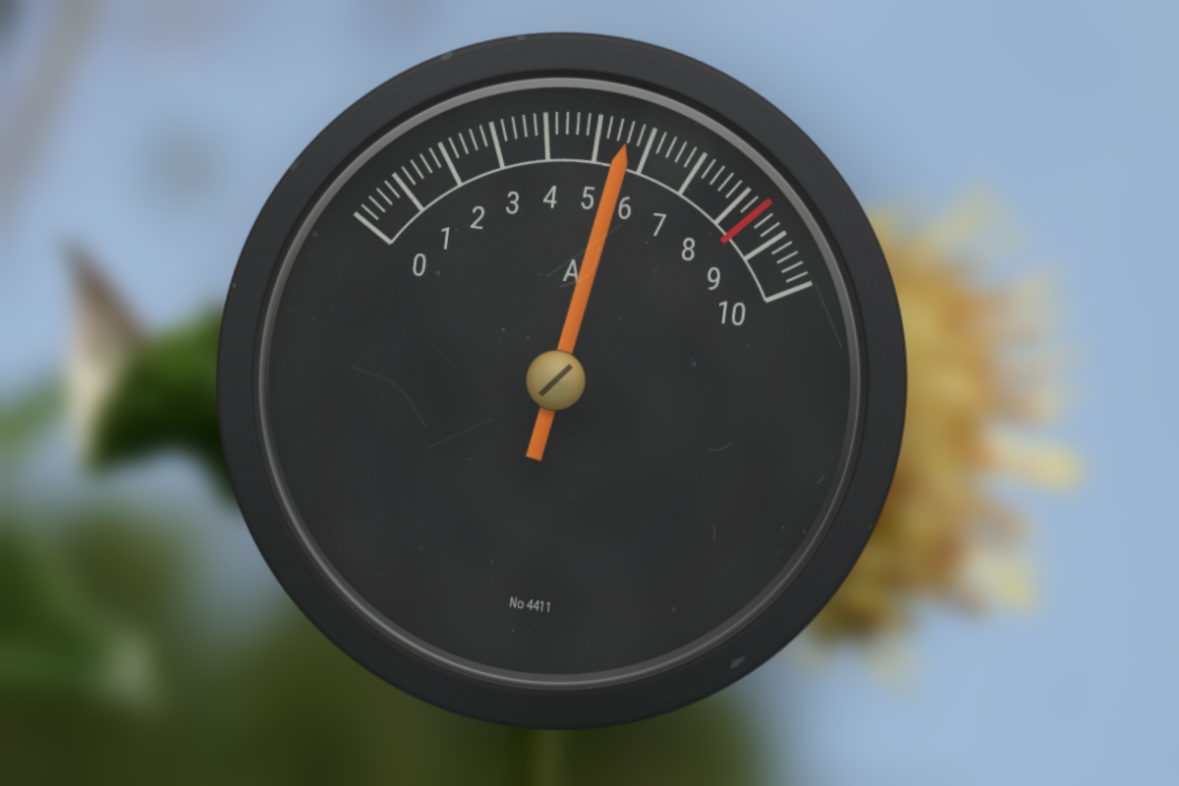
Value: 5.6 A
